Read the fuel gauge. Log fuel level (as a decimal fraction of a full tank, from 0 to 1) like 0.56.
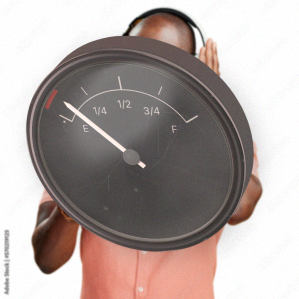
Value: 0.125
